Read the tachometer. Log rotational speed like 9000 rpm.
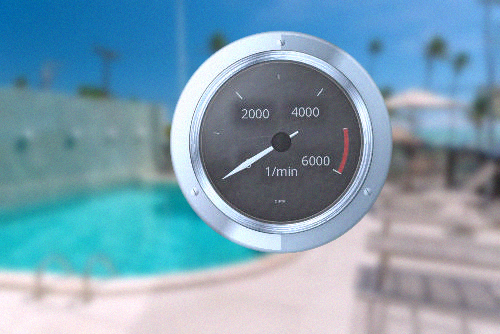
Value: 0 rpm
